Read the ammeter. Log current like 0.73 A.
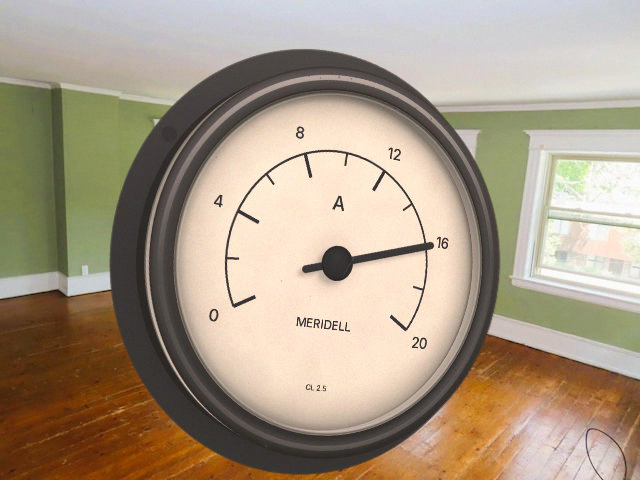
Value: 16 A
